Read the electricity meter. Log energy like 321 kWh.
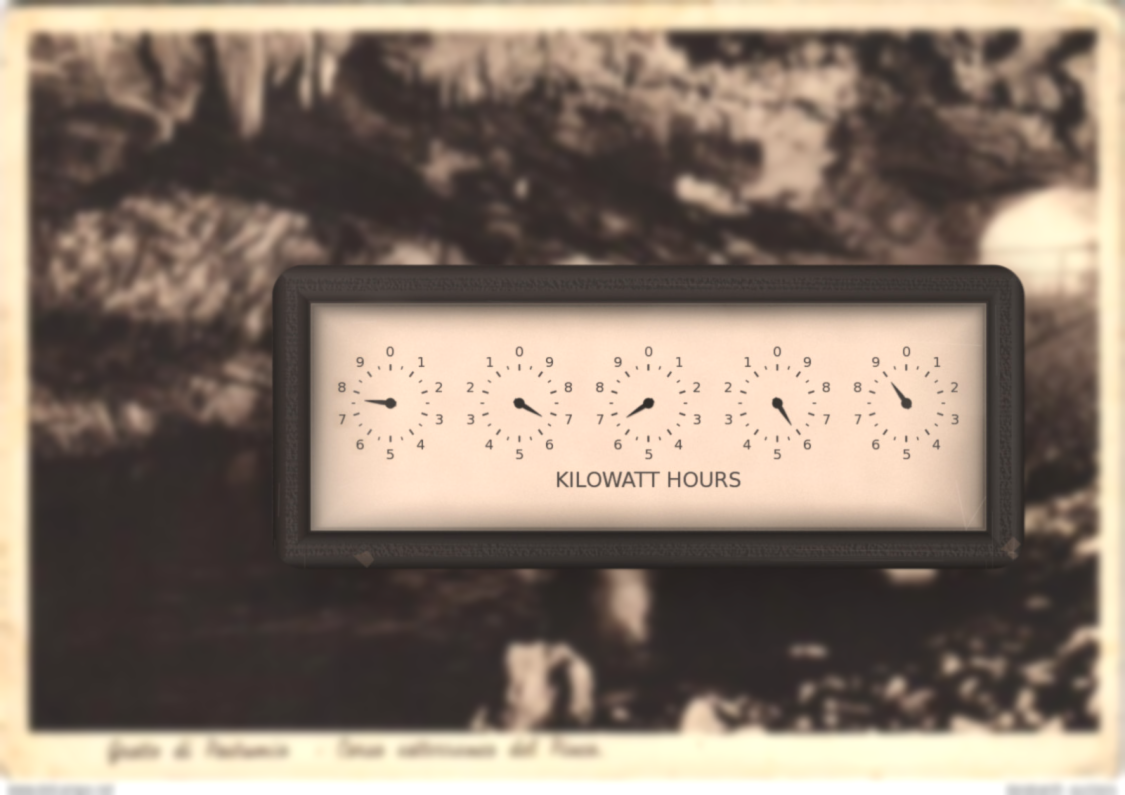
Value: 76659 kWh
